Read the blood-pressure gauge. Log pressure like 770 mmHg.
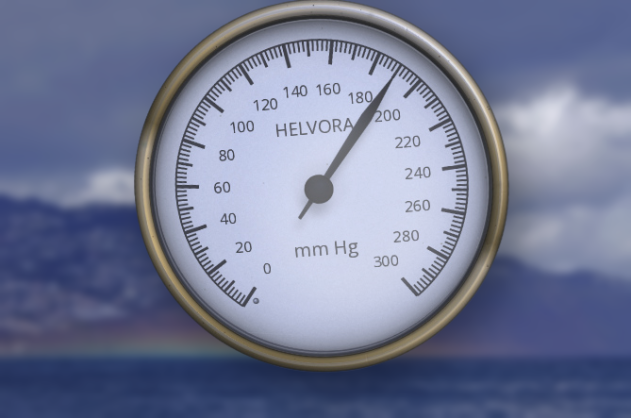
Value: 190 mmHg
